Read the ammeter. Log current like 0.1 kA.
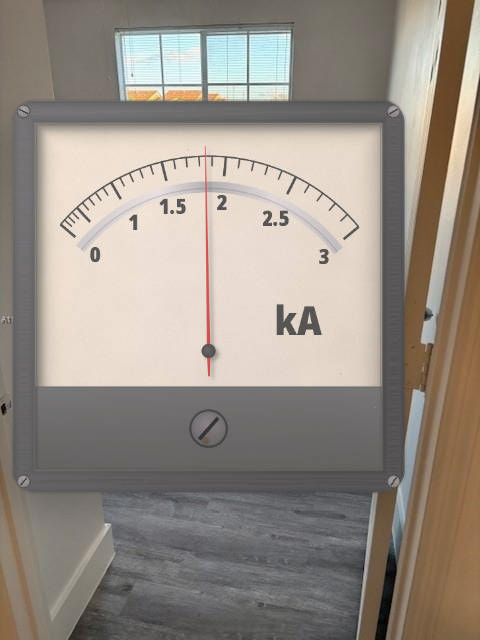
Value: 1.85 kA
